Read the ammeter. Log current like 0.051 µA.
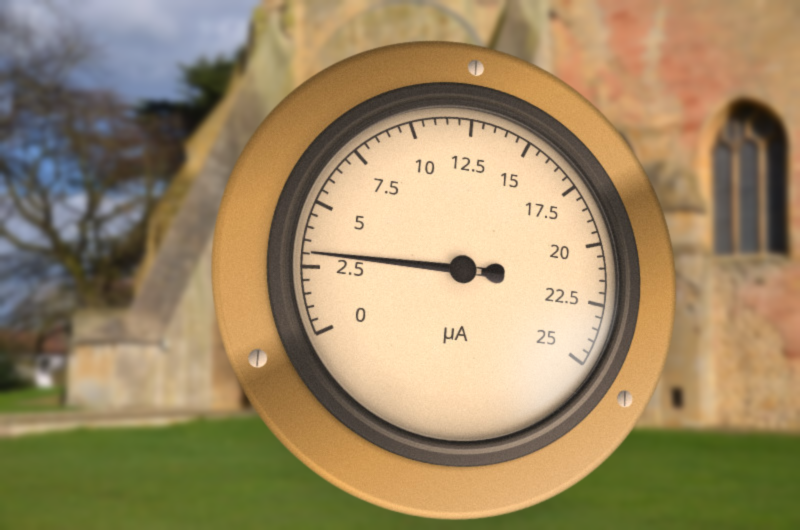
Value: 3 µA
